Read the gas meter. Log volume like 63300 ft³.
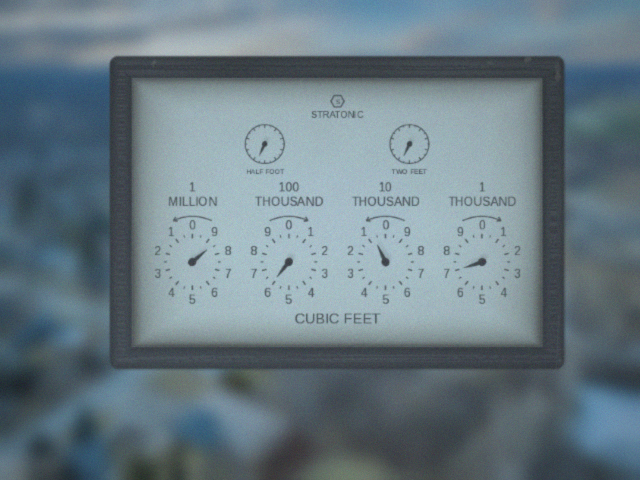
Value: 860700 ft³
